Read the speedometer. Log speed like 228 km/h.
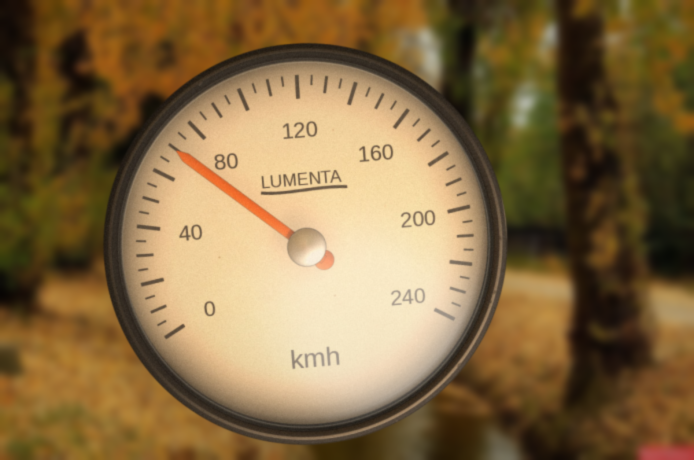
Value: 70 km/h
